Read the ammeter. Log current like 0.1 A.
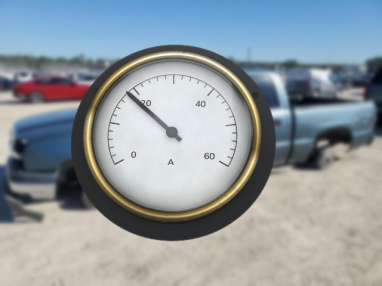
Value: 18 A
